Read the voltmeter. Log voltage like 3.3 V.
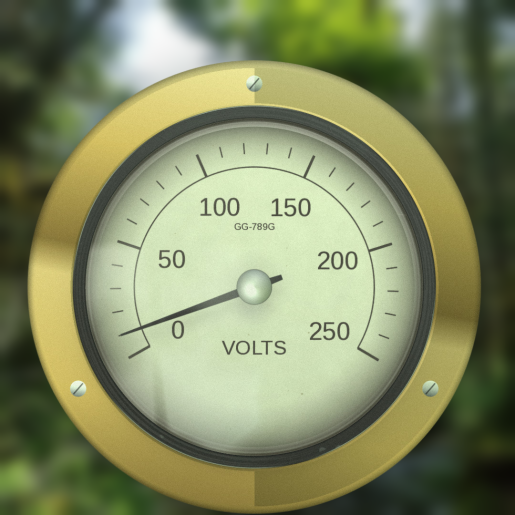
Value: 10 V
